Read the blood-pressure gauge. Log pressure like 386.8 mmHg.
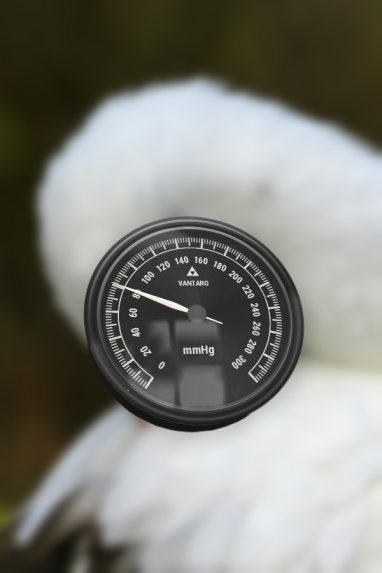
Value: 80 mmHg
